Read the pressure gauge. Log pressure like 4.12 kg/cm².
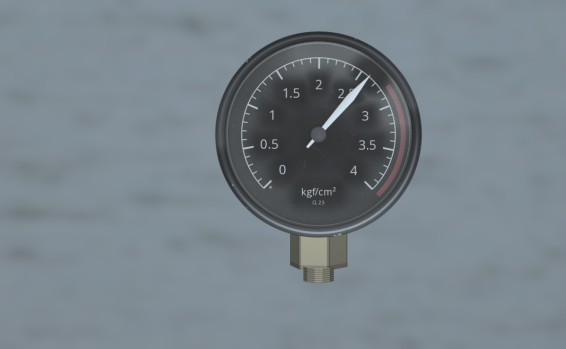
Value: 2.6 kg/cm²
